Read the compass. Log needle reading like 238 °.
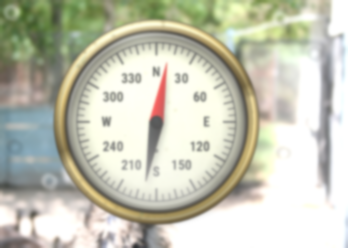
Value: 10 °
